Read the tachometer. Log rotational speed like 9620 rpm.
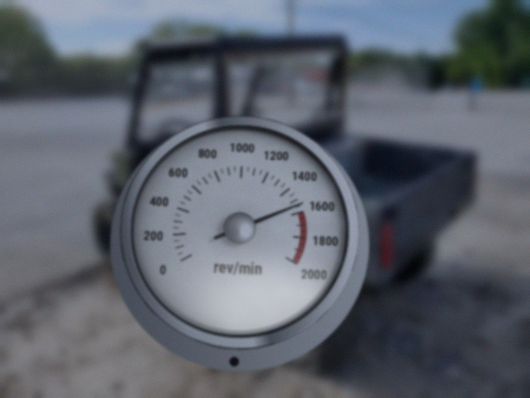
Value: 1550 rpm
